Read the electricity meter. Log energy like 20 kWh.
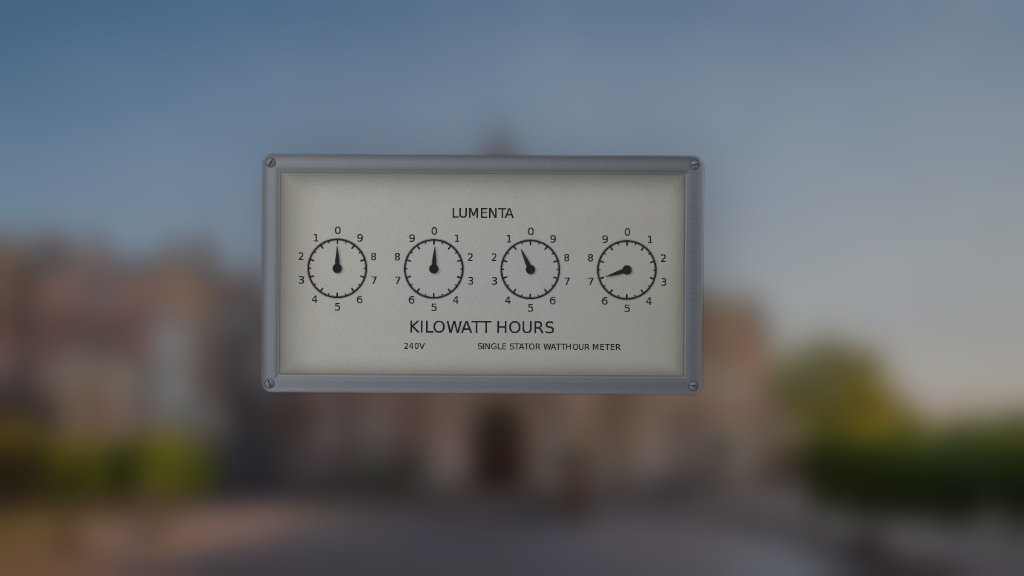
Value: 7 kWh
